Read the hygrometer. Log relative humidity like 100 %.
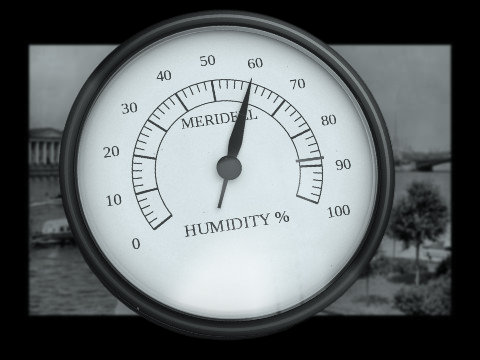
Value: 60 %
